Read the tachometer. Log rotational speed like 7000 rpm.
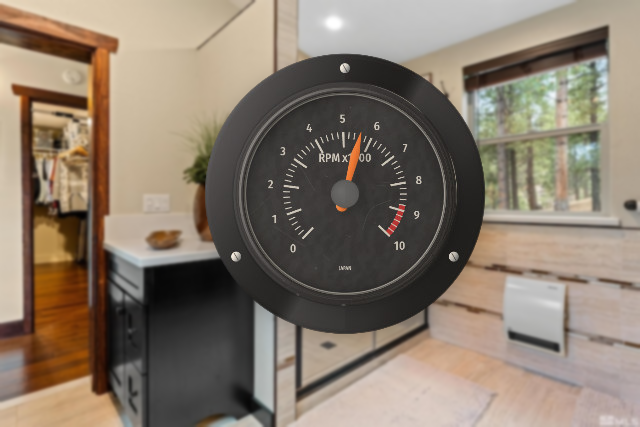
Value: 5600 rpm
